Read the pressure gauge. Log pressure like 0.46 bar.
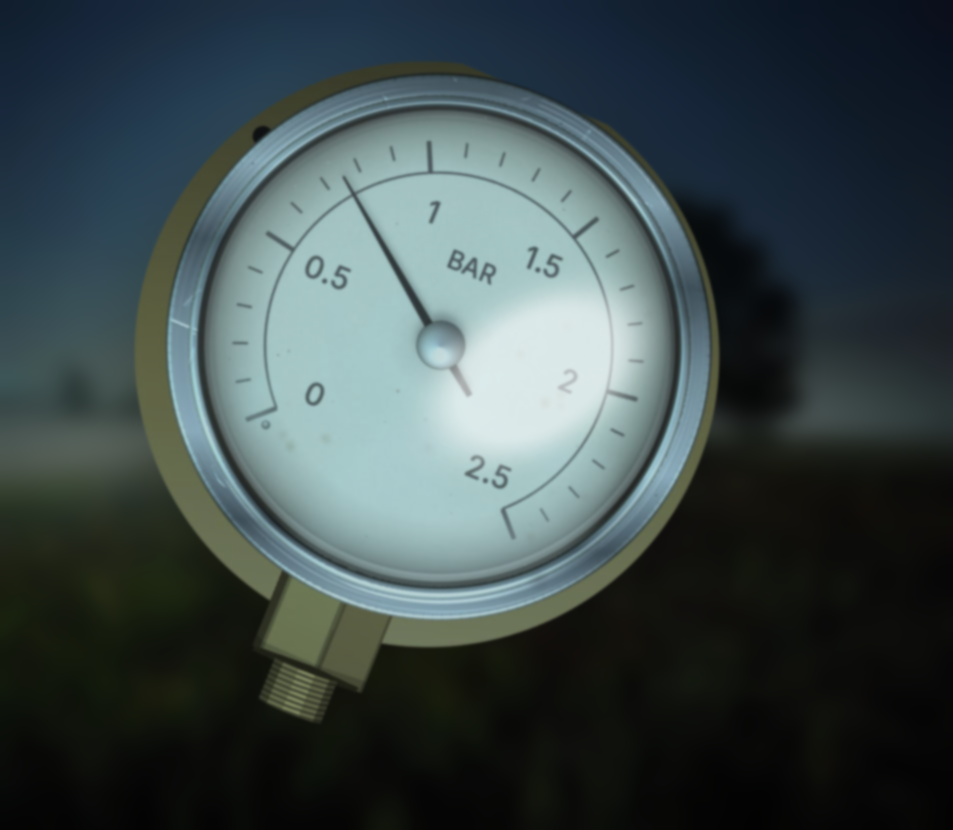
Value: 0.75 bar
